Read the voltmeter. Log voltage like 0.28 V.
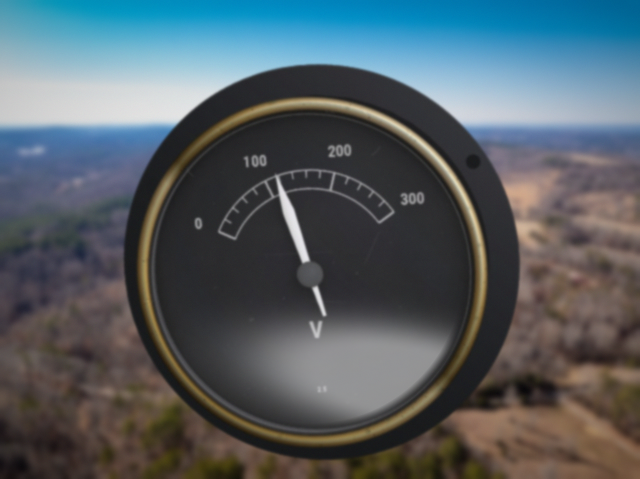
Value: 120 V
